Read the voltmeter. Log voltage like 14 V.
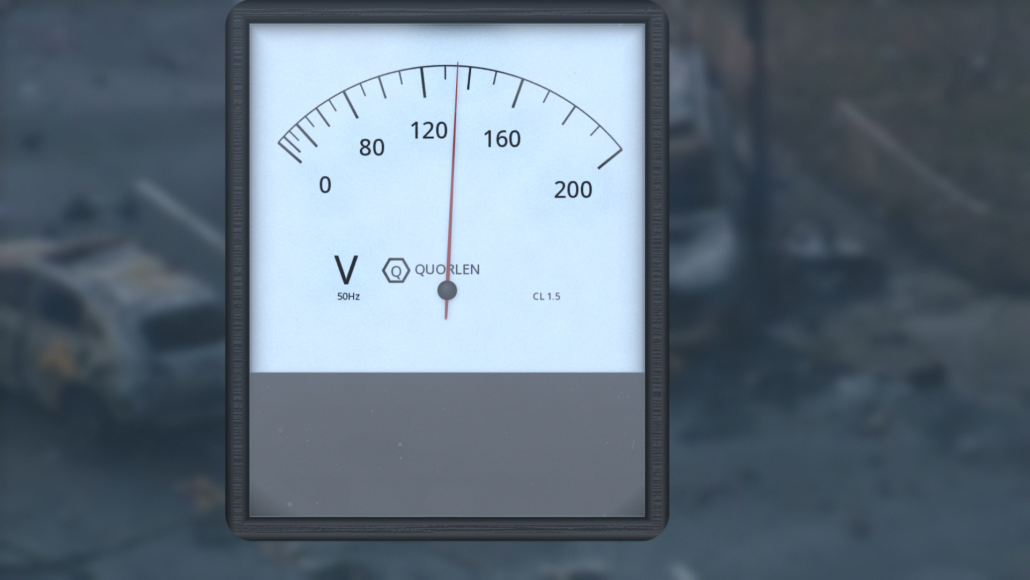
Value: 135 V
